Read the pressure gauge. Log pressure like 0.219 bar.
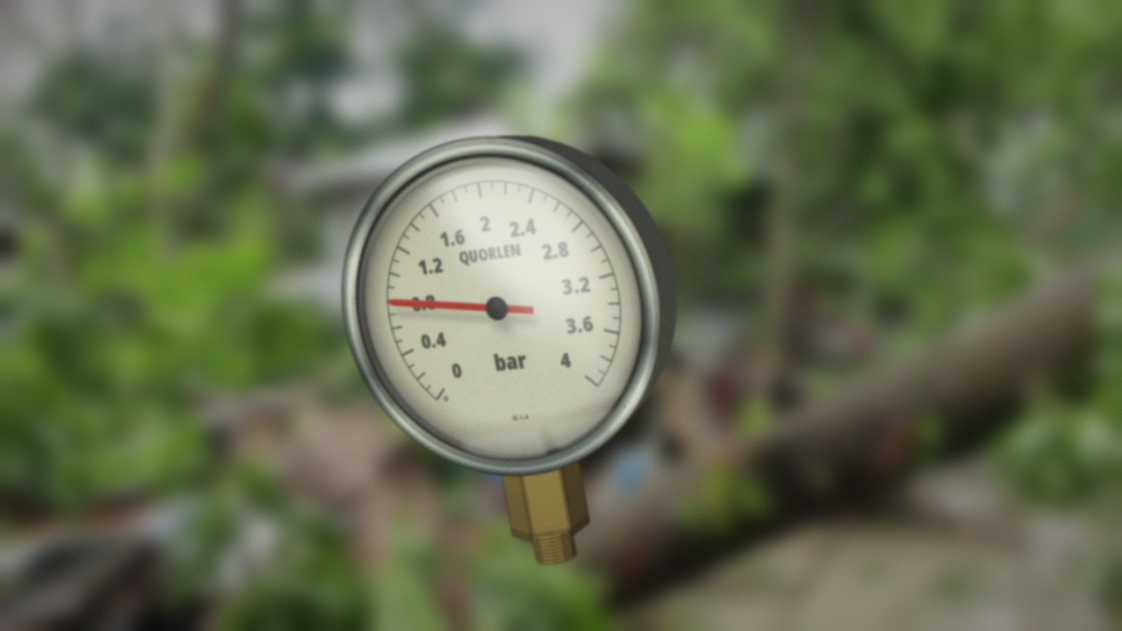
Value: 0.8 bar
